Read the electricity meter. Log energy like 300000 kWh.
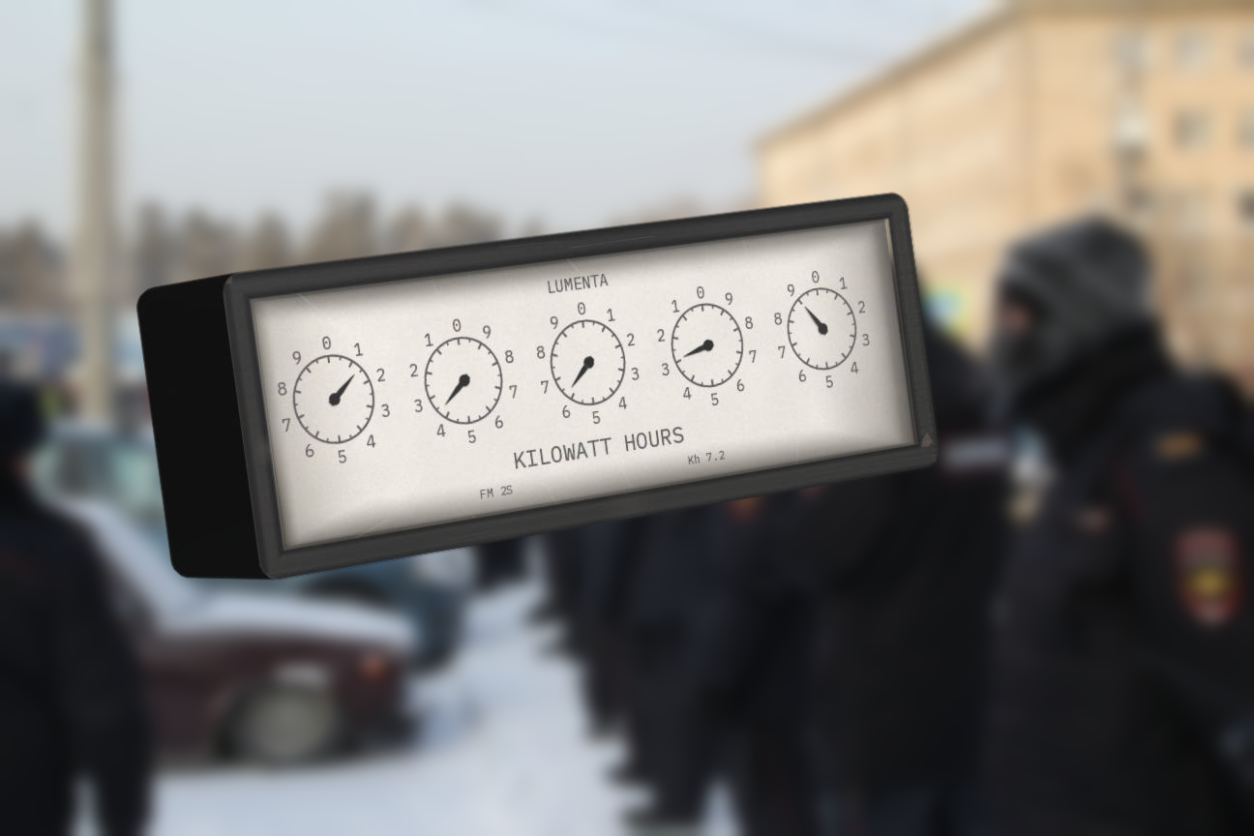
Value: 13629 kWh
